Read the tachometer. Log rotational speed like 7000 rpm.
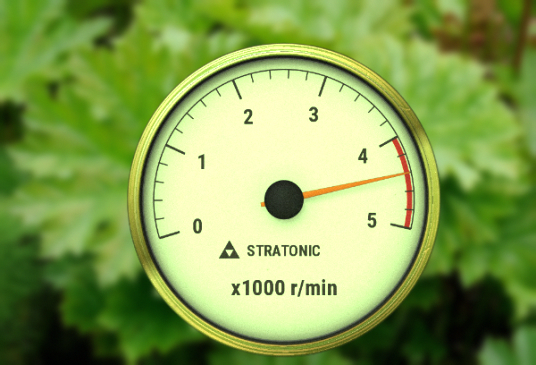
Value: 4400 rpm
